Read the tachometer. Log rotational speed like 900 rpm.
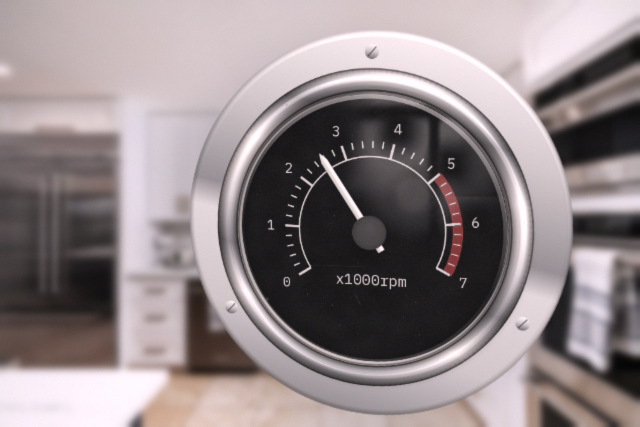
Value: 2600 rpm
